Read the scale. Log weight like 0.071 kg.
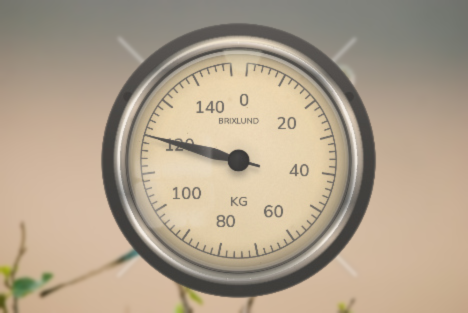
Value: 120 kg
